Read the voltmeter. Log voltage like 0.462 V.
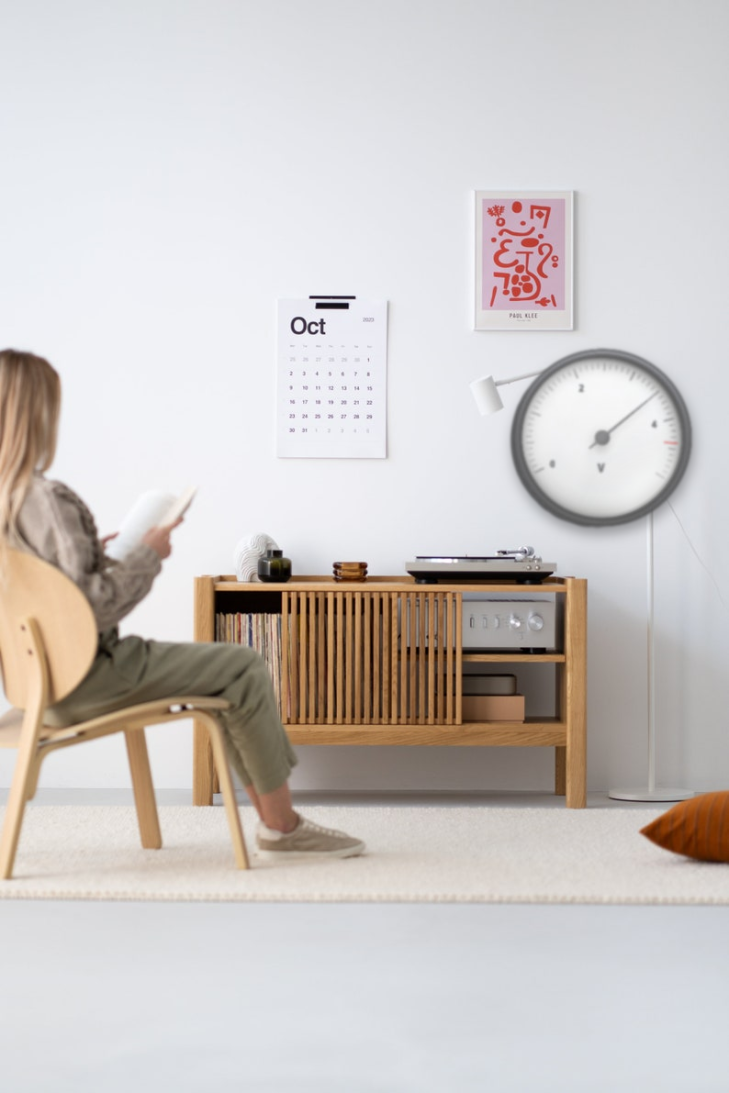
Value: 3.5 V
